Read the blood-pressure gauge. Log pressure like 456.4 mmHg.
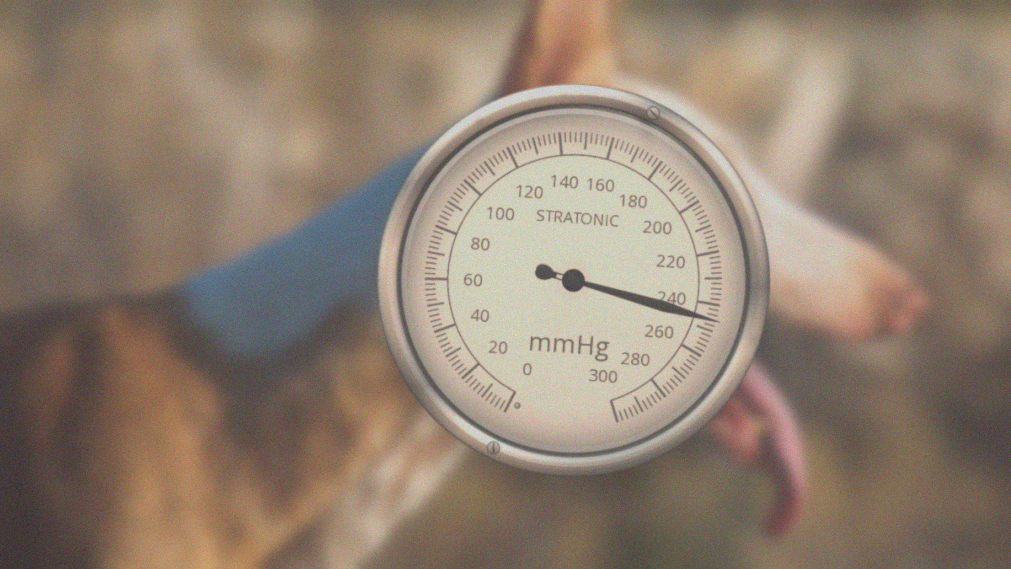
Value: 246 mmHg
